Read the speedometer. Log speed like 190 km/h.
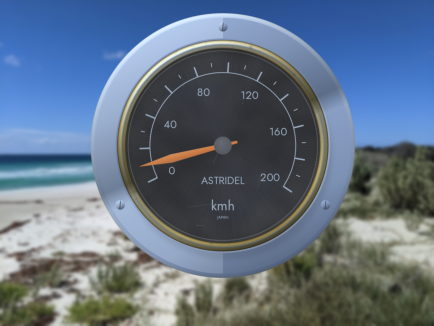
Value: 10 km/h
